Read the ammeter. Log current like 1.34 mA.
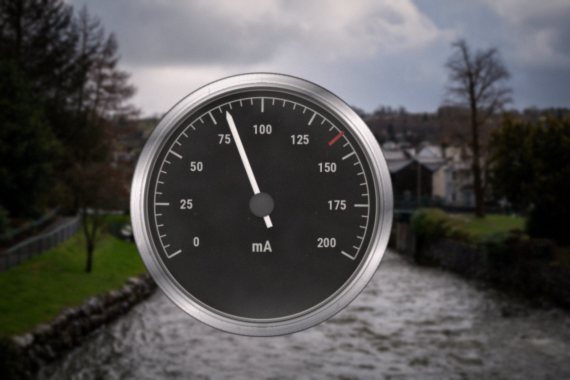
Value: 82.5 mA
